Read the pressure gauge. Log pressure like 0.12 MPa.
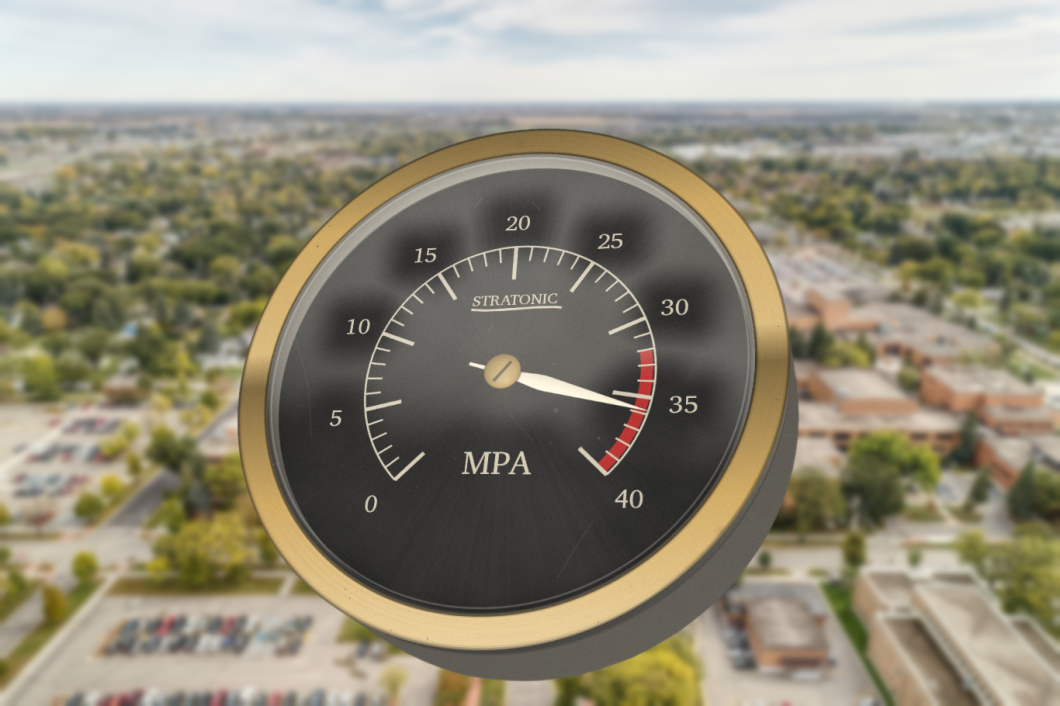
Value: 36 MPa
